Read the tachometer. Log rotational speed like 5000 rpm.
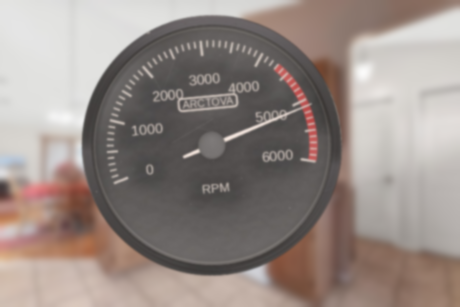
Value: 5100 rpm
